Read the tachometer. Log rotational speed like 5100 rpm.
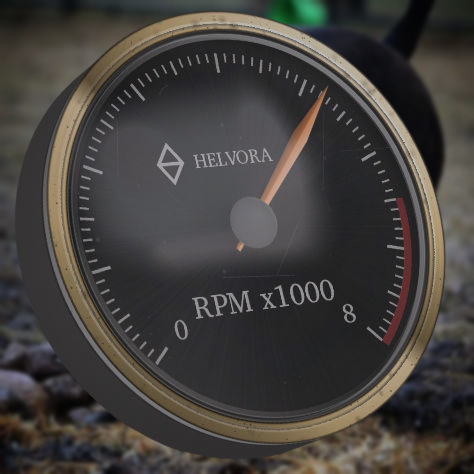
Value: 5200 rpm
